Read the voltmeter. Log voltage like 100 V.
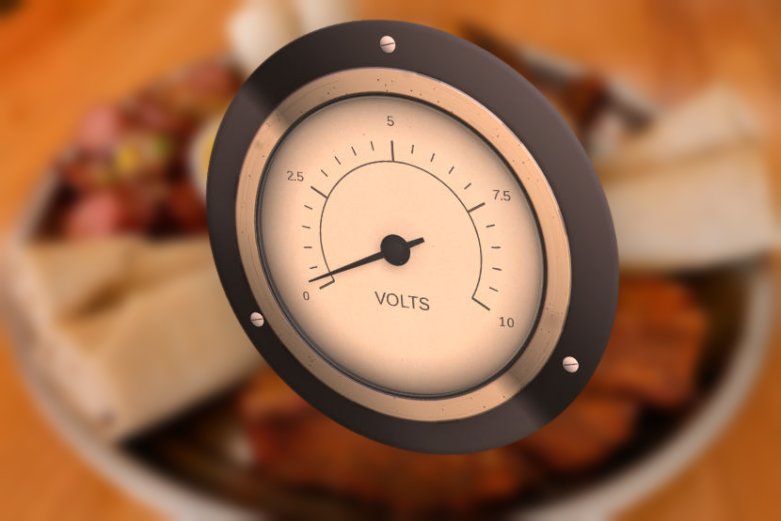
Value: 0.25 V
